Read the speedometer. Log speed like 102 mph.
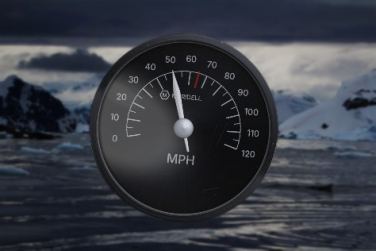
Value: 50 mph
